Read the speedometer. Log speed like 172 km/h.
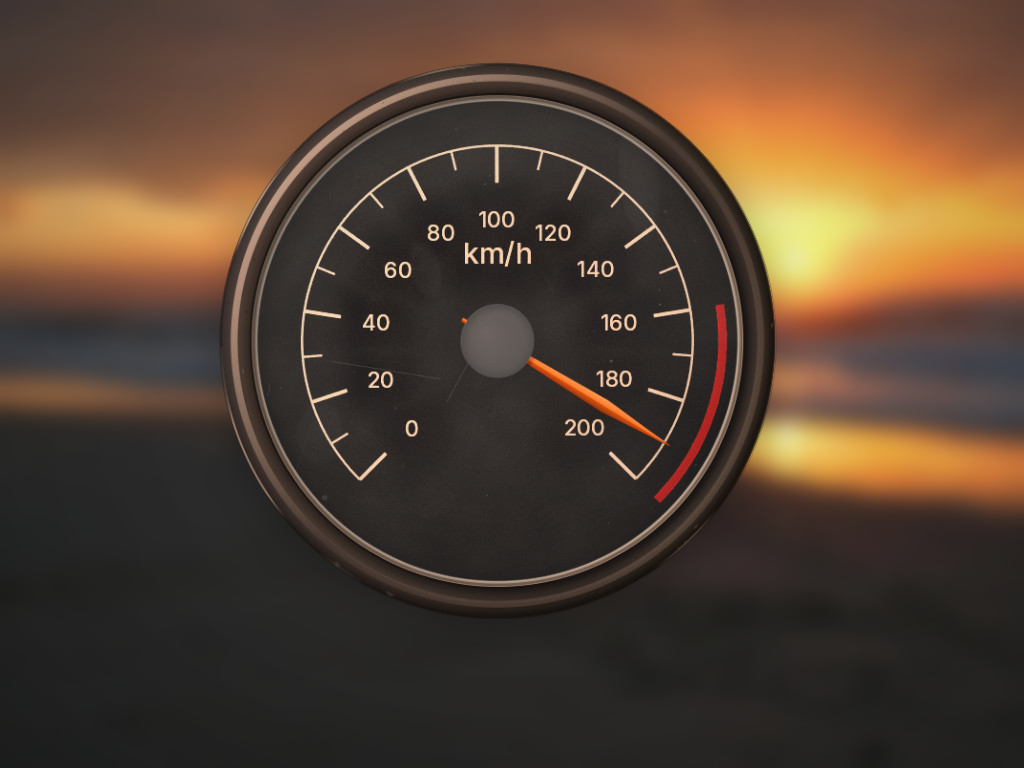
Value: 190 km/h
